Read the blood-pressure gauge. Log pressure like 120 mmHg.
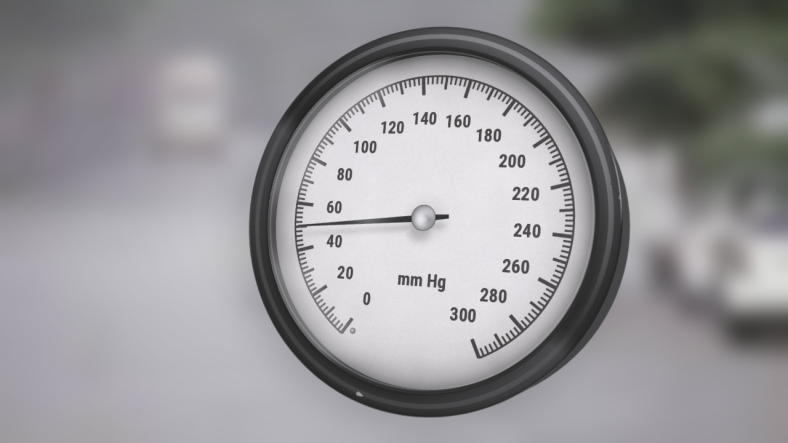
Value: 50 mmHg
